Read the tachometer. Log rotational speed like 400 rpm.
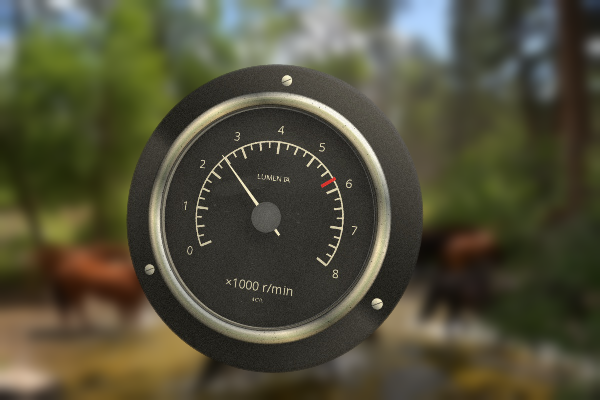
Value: 2500 rpm
